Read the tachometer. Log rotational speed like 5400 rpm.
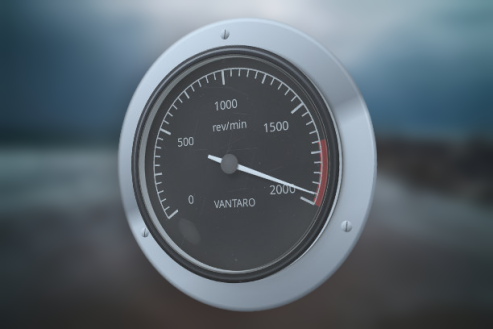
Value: 1950 rpm
